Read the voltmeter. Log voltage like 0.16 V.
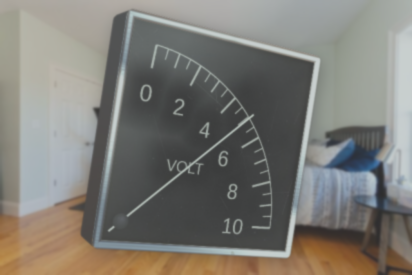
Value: 5 V
